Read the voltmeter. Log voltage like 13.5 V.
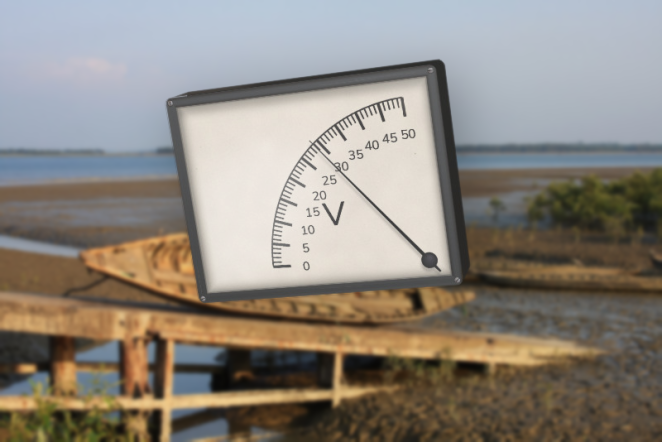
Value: 29 V
